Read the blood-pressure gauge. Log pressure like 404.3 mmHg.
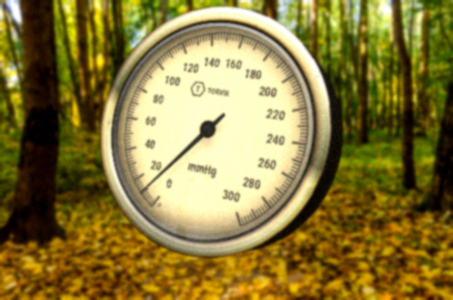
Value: 10 mmHg
